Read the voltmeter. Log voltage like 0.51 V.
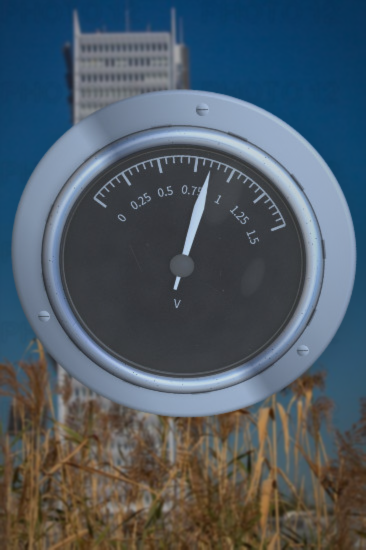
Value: 0.85 V
